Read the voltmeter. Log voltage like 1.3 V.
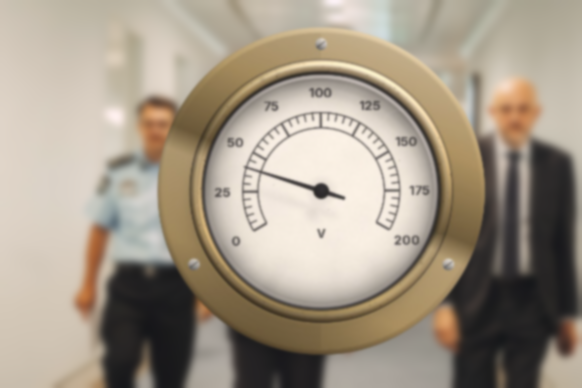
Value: 40 V
